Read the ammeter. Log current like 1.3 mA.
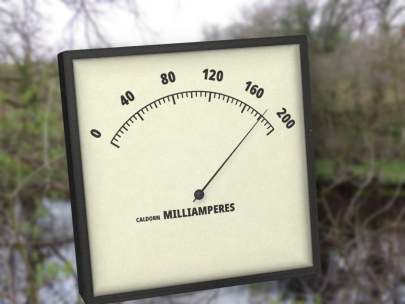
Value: 180 mA
